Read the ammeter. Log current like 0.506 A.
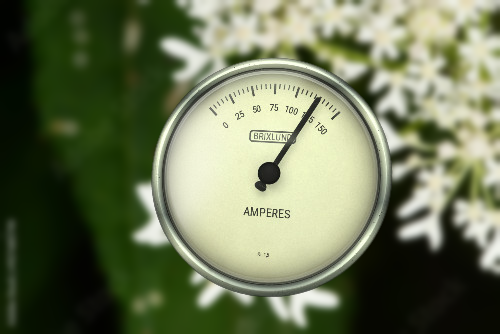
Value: 125 A
